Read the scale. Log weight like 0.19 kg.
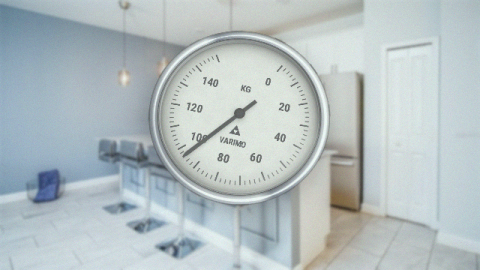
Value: 96 kg
